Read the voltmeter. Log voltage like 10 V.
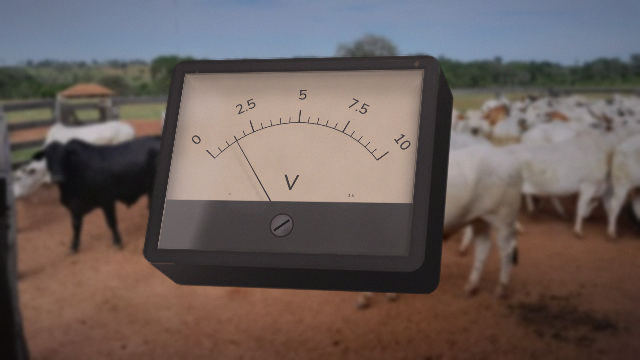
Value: 1.5 V
